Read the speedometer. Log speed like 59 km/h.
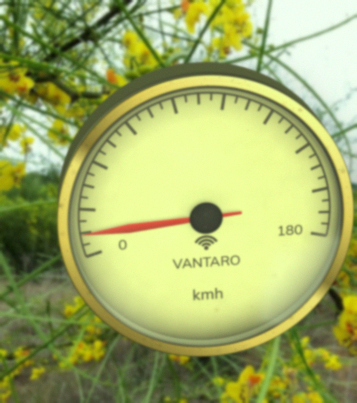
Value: 10 km/h
